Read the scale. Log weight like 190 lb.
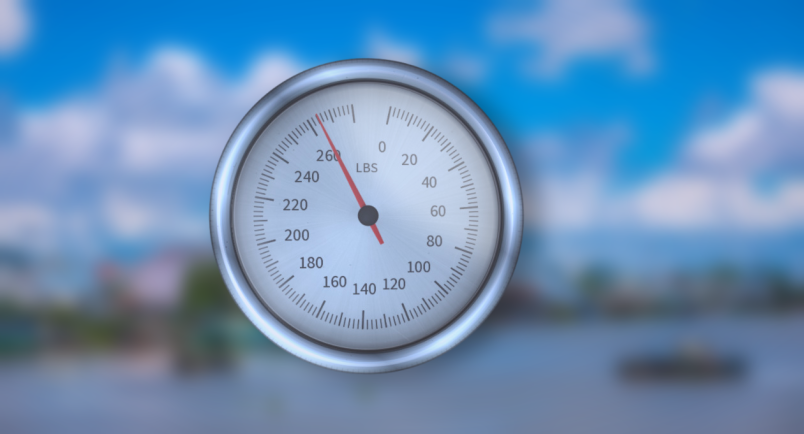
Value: 264 lb
